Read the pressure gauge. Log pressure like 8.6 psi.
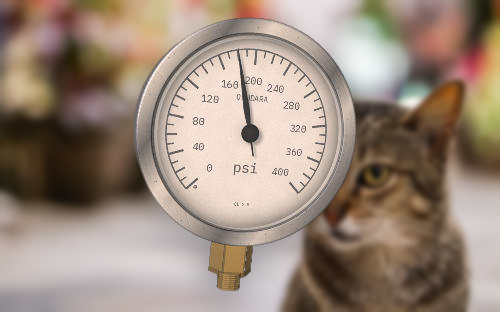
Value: 180 psi
